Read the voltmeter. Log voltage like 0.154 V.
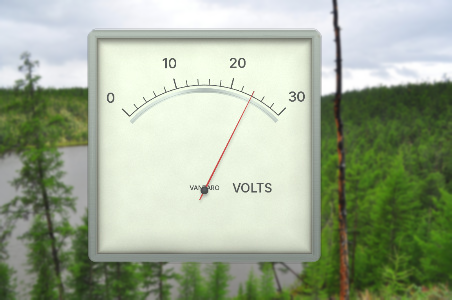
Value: 24 V
